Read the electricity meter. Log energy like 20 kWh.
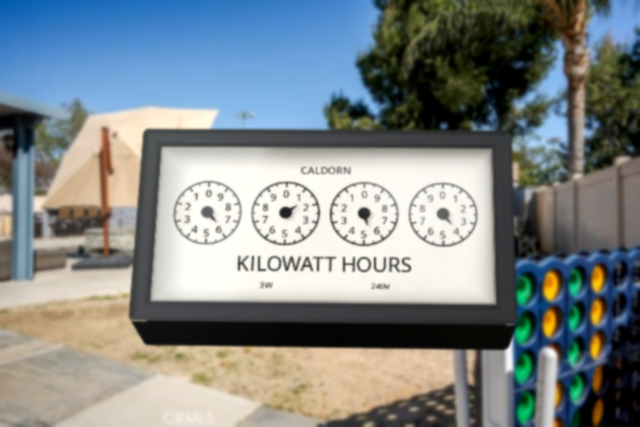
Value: 6154 kWh
